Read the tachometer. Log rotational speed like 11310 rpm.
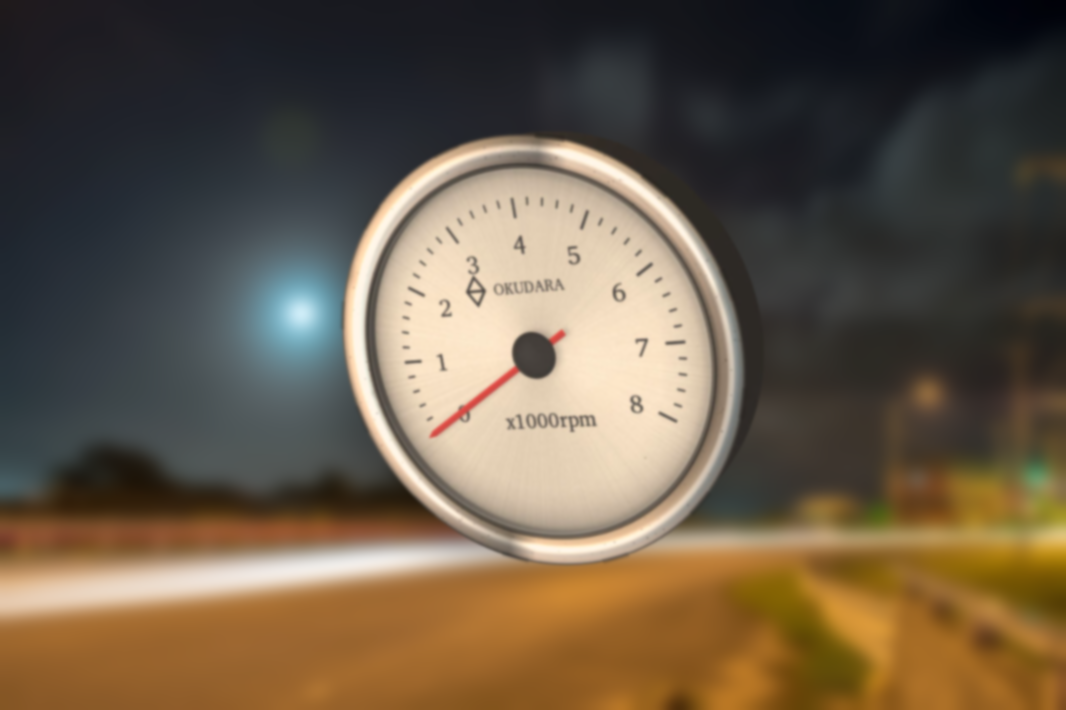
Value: 0 rpm
